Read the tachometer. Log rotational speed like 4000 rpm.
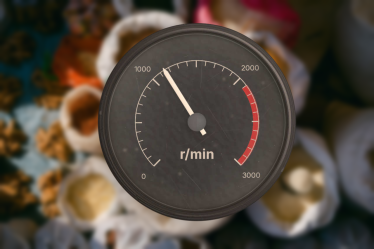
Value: 1150 rpm
